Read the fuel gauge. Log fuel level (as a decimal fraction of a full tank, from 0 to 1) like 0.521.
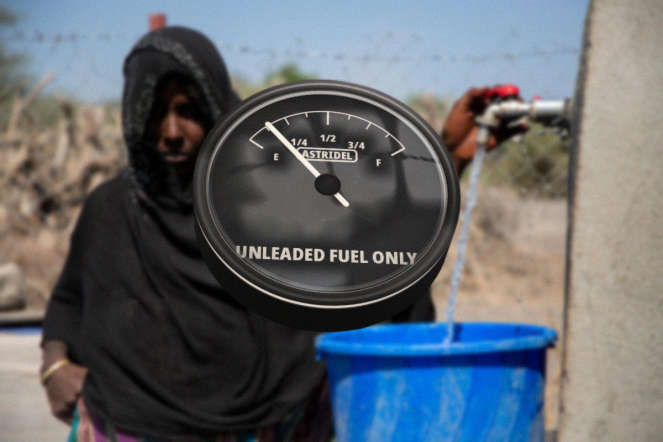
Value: 0.125
